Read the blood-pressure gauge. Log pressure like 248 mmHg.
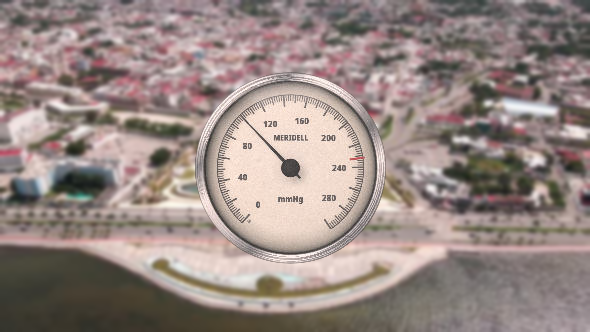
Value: 100 mmHg
